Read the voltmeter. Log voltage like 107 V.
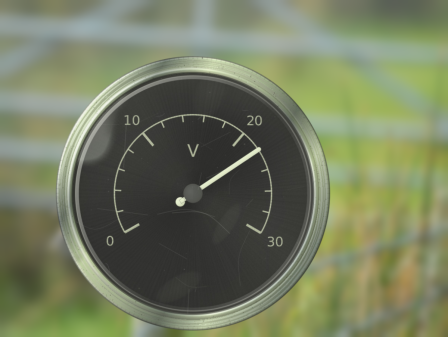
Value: 22 V
